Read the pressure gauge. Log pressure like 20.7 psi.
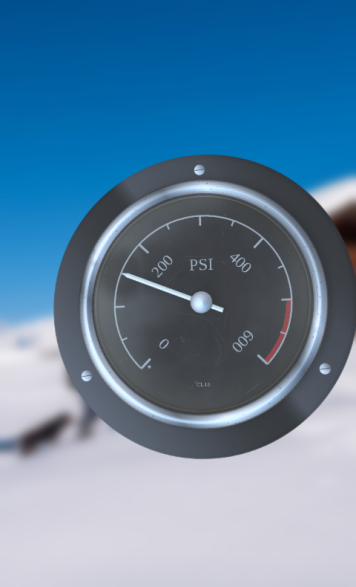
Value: 150 psi
